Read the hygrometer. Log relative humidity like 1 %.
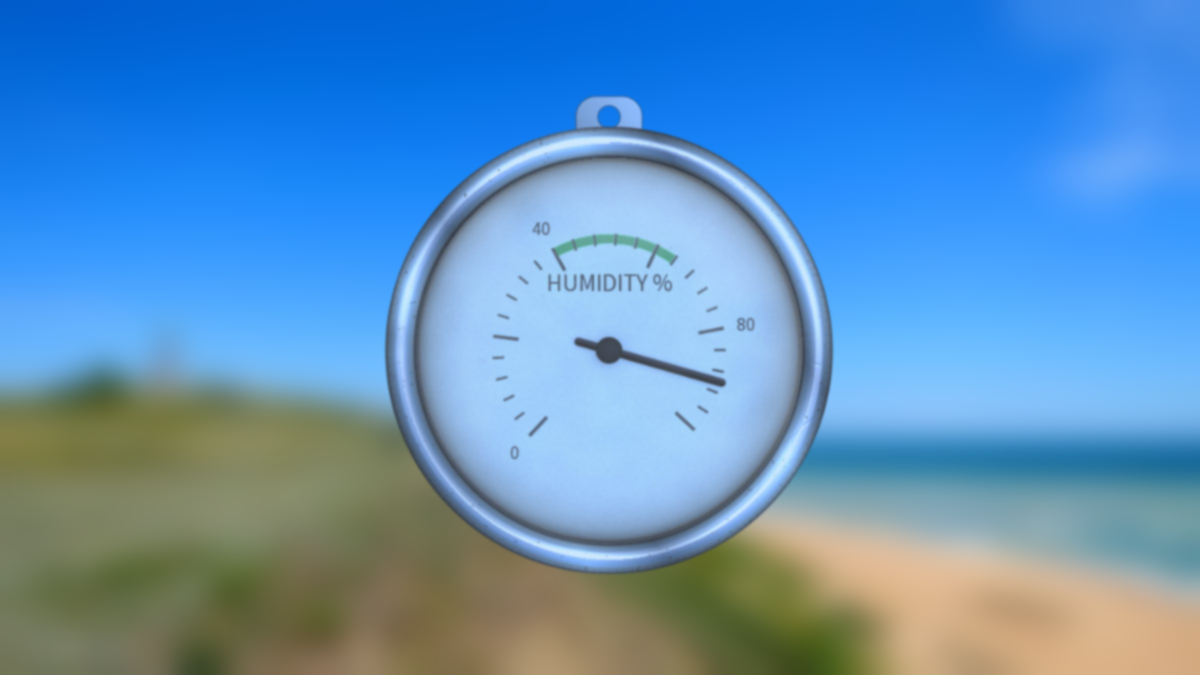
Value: 90 %
